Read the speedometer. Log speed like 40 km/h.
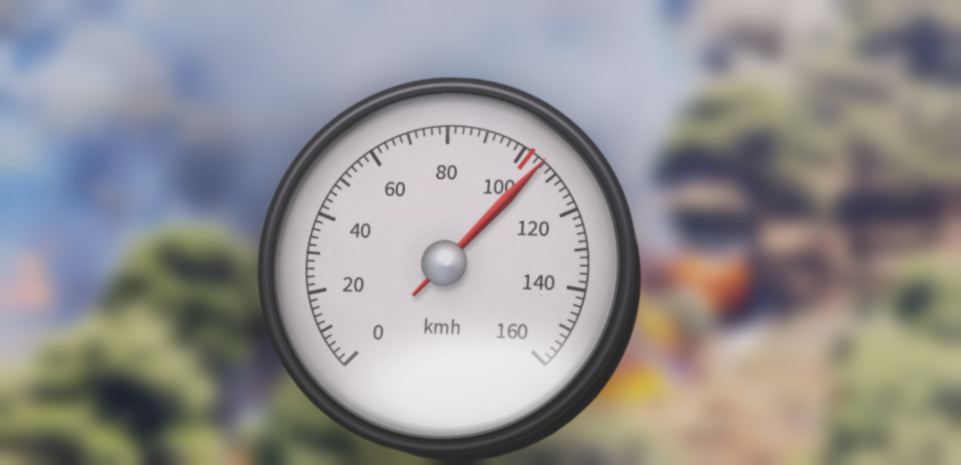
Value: 106 km/h
